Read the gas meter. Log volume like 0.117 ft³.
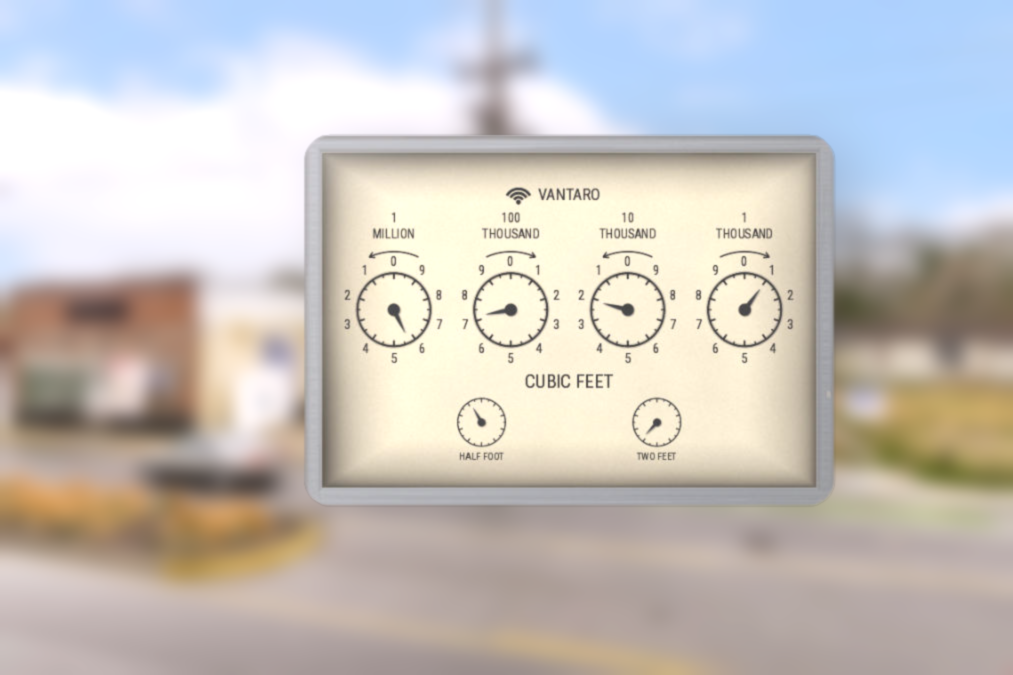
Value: 572100 ft³
